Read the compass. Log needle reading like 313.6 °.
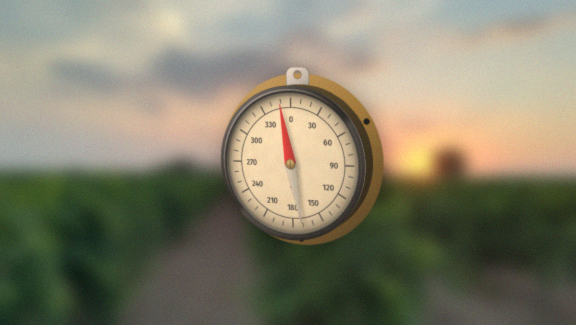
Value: 350 °
